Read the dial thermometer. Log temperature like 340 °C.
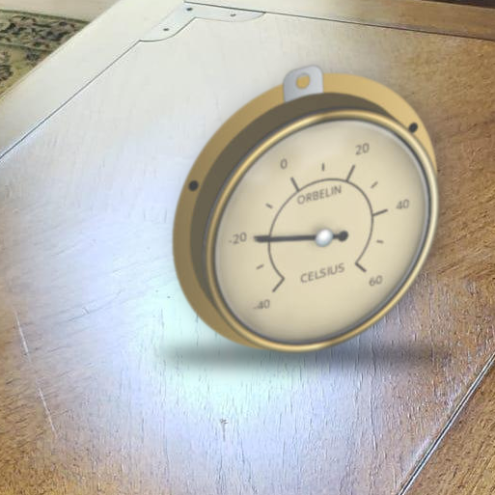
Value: -20 °C
